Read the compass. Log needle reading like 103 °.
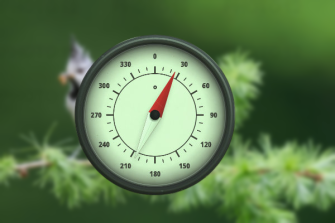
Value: 25 °
